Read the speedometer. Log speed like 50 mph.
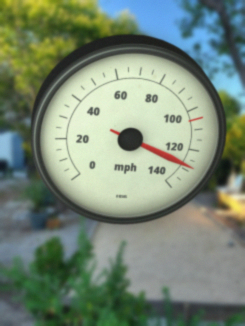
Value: 127.5 mph
